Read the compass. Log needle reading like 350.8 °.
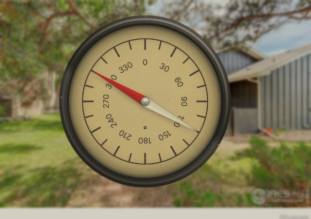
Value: 300 °
